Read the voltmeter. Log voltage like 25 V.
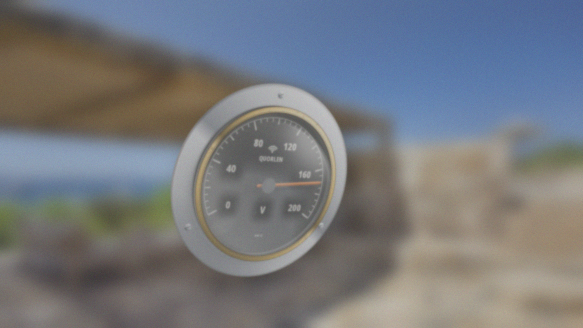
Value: 170 V
